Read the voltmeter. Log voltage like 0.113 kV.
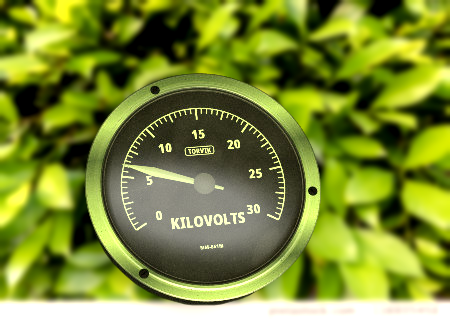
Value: 6 kV
